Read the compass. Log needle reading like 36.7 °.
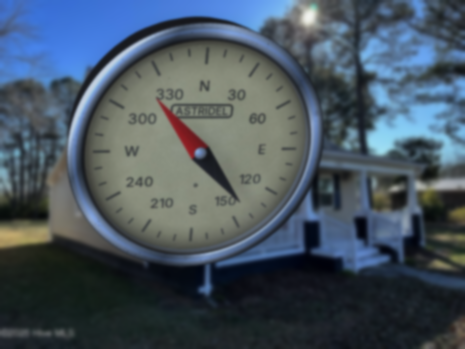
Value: 320 °
